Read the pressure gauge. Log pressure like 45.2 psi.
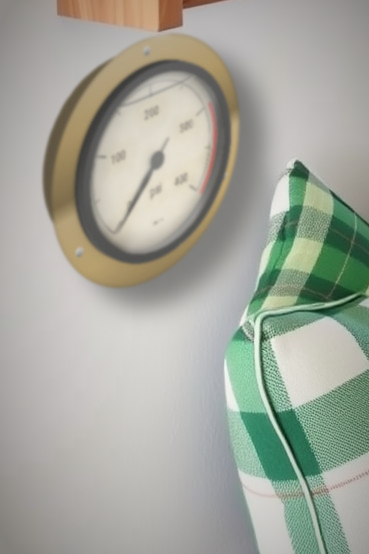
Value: 0 psi
